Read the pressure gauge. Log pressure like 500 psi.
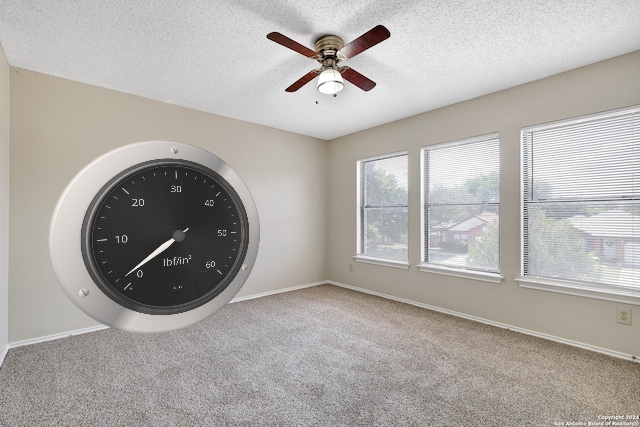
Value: 2 psi
